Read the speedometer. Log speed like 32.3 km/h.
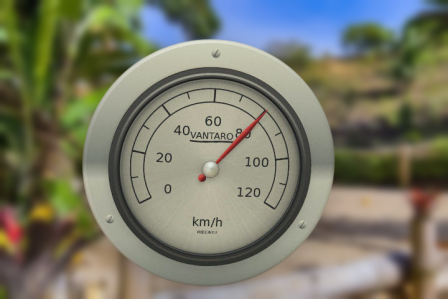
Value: 80 km/h
